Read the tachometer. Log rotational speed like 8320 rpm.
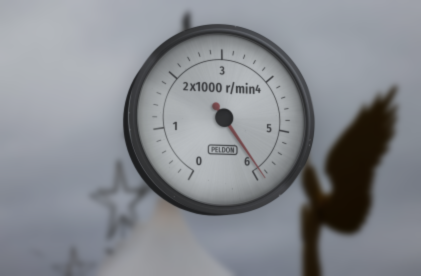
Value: 5900 rpm
